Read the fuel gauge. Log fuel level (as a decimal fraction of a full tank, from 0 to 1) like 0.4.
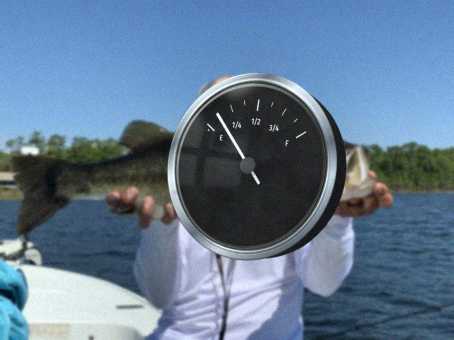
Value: 0.125
